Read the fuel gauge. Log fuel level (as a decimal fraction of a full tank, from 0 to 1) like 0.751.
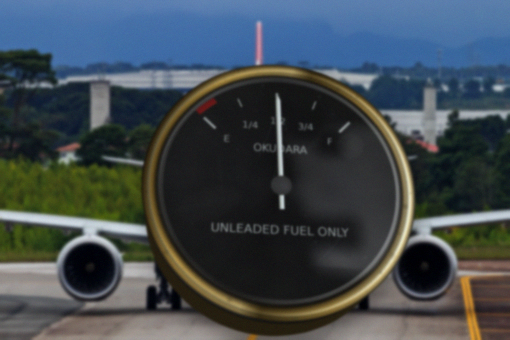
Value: 0.5
